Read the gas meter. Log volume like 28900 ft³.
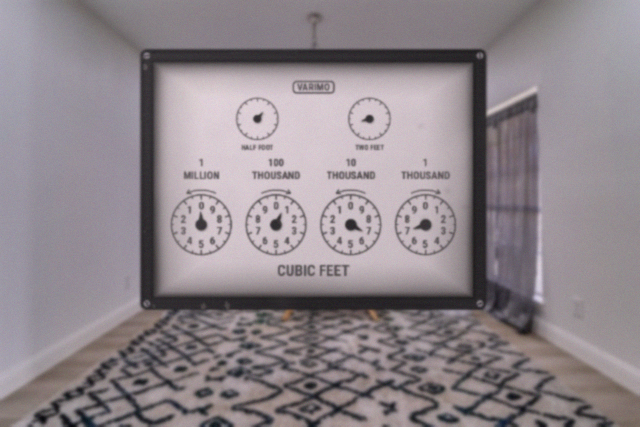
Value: 6700 ft³
